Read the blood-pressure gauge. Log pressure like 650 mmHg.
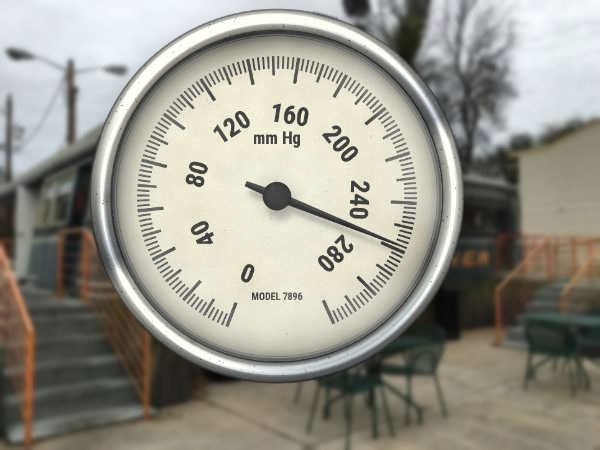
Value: 258 mmHg
